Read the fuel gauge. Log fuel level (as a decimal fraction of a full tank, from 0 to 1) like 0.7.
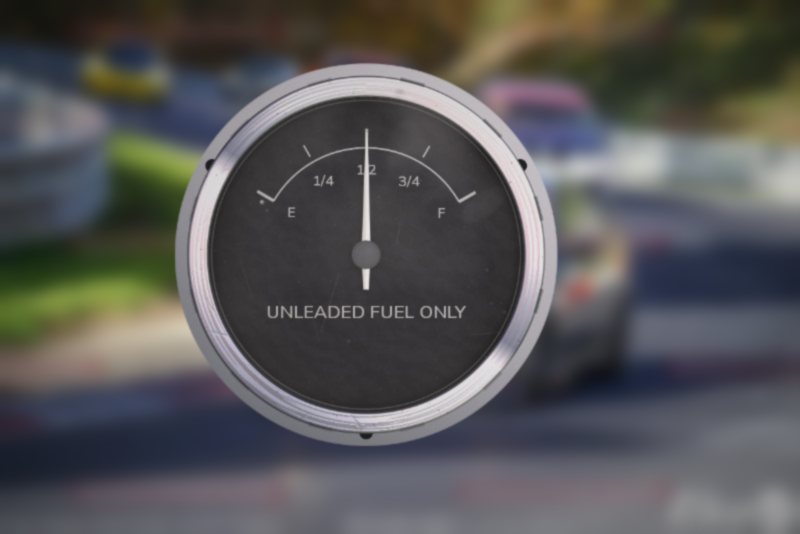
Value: 0.5
